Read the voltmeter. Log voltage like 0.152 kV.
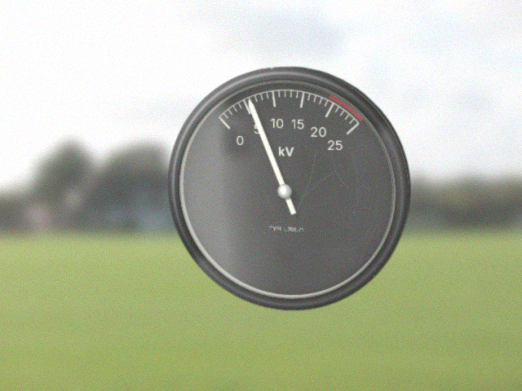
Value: 6 kV
